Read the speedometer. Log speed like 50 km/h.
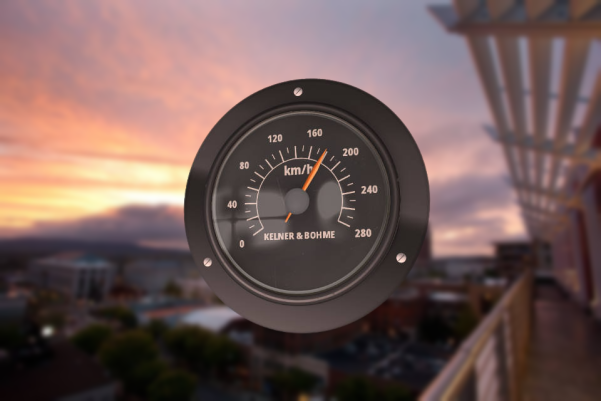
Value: 180 km/h
